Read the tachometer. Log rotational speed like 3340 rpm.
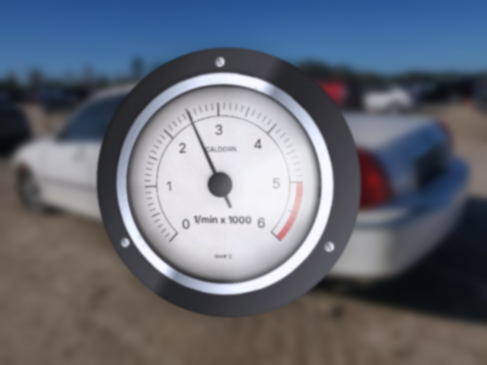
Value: 2500 rpm
